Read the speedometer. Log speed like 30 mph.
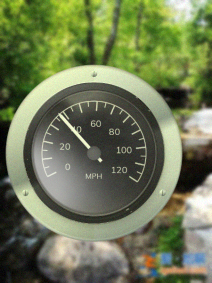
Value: 37.5 mph
